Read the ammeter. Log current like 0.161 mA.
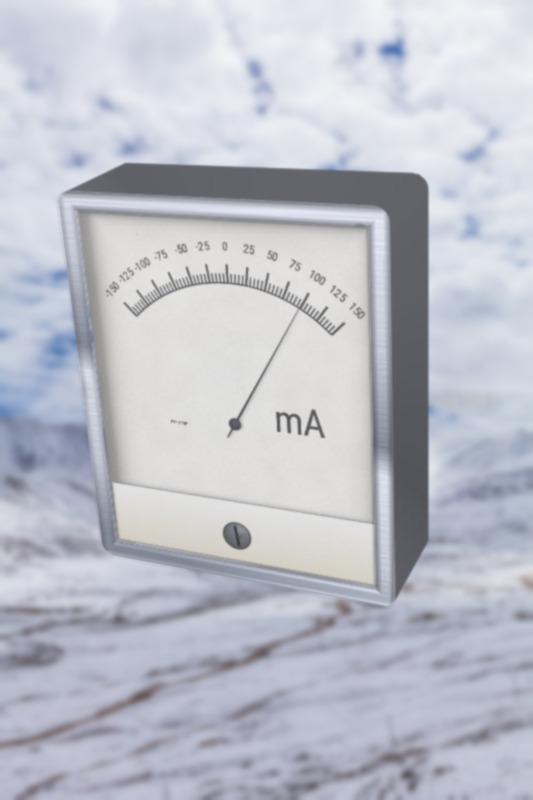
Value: 100 mA
